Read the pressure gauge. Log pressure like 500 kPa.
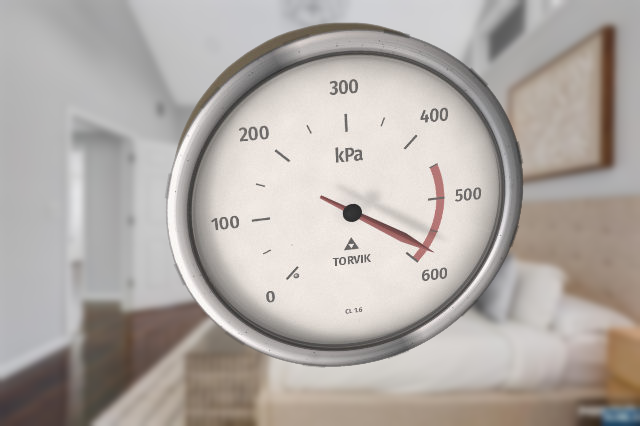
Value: 575 kPa
